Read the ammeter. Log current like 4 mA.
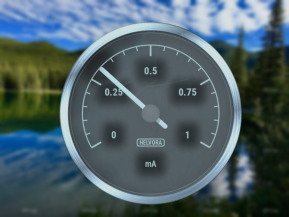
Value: 0.3 mA
